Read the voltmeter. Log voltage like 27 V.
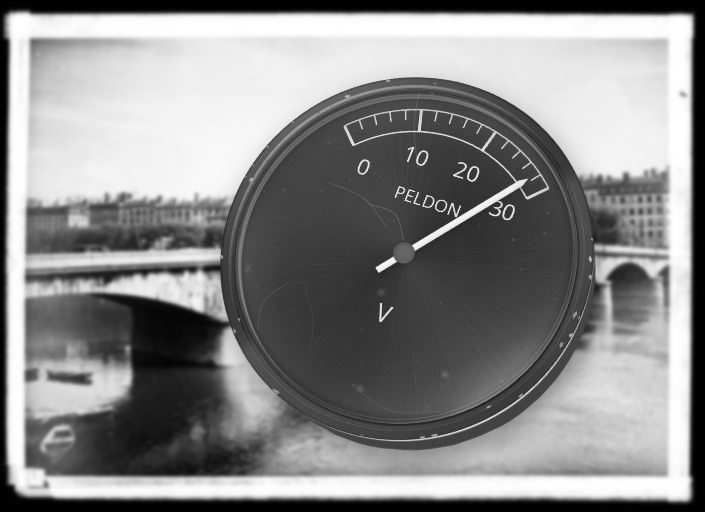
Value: 28 V
